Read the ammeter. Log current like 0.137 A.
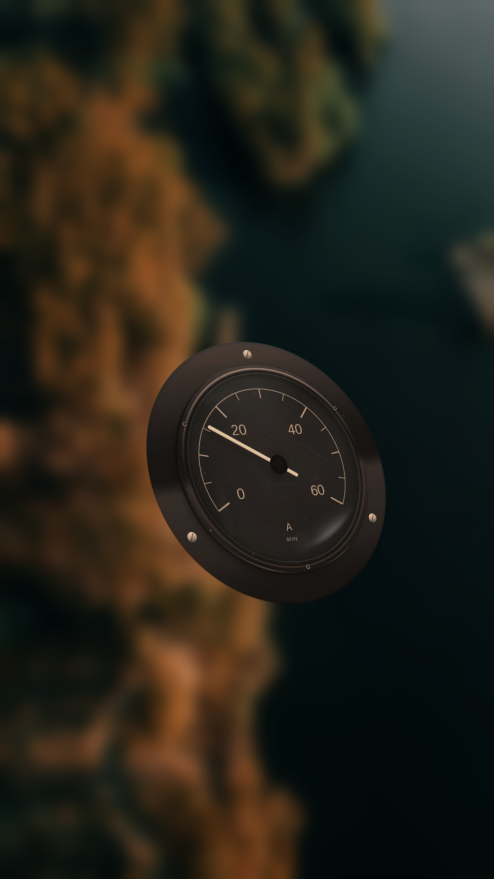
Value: 15 A
